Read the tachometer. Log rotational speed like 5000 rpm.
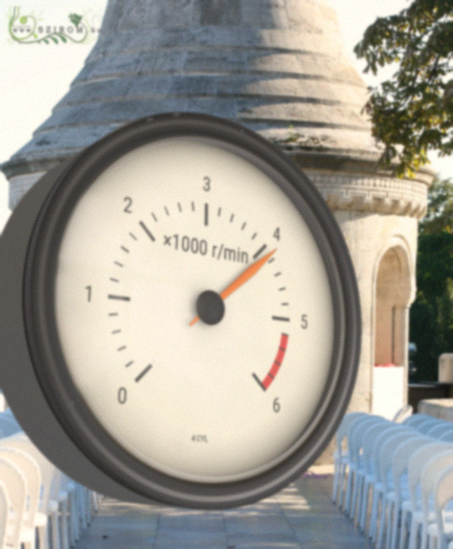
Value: 4100 rpm
